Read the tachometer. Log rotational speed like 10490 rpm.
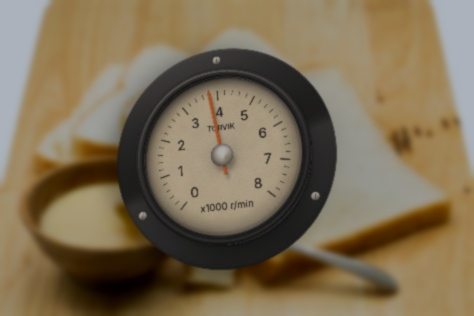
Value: 3800 rpm
